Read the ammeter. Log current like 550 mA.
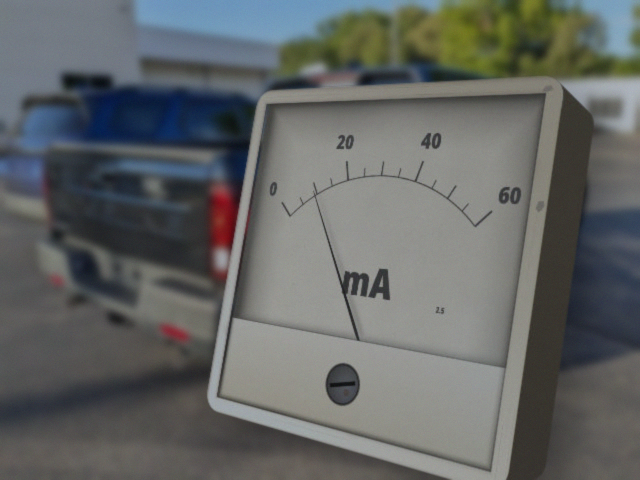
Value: 10 mA
